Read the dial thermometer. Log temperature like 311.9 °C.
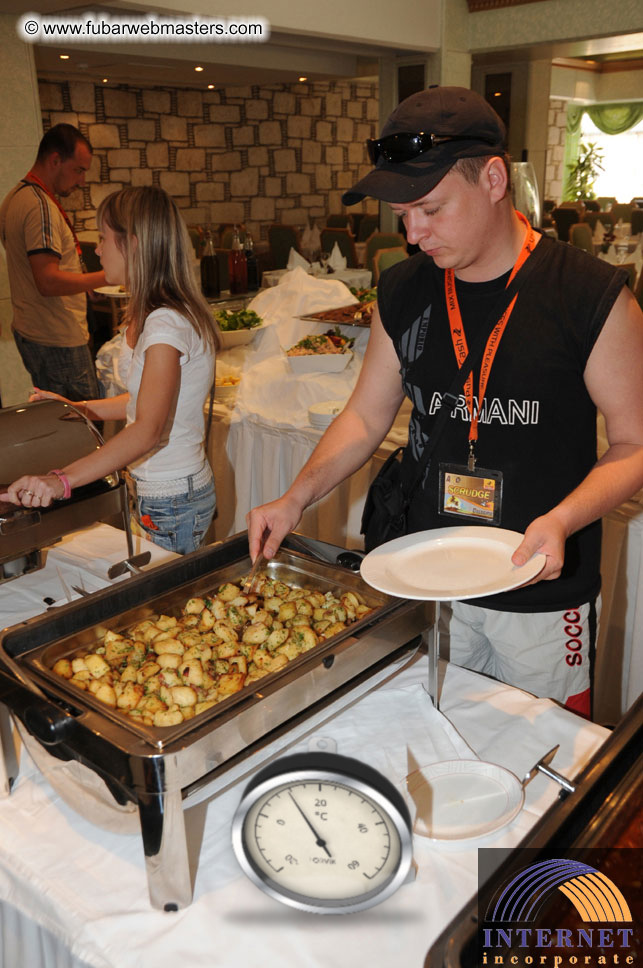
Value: 12 °C
